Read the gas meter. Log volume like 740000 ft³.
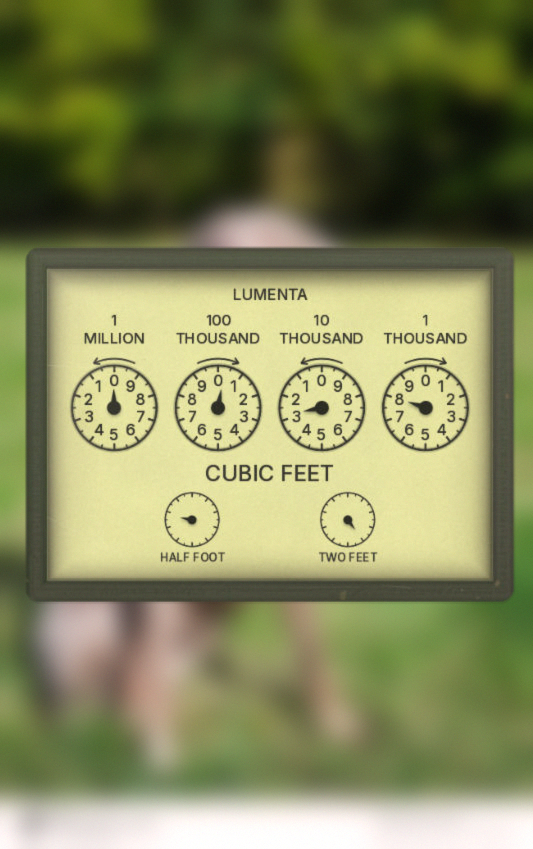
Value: 2800 ft³
